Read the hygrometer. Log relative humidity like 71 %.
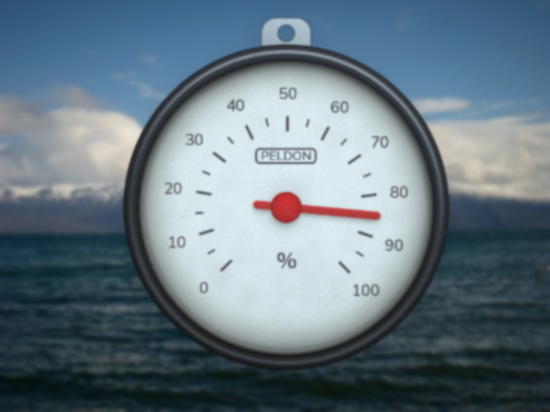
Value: 85 %
